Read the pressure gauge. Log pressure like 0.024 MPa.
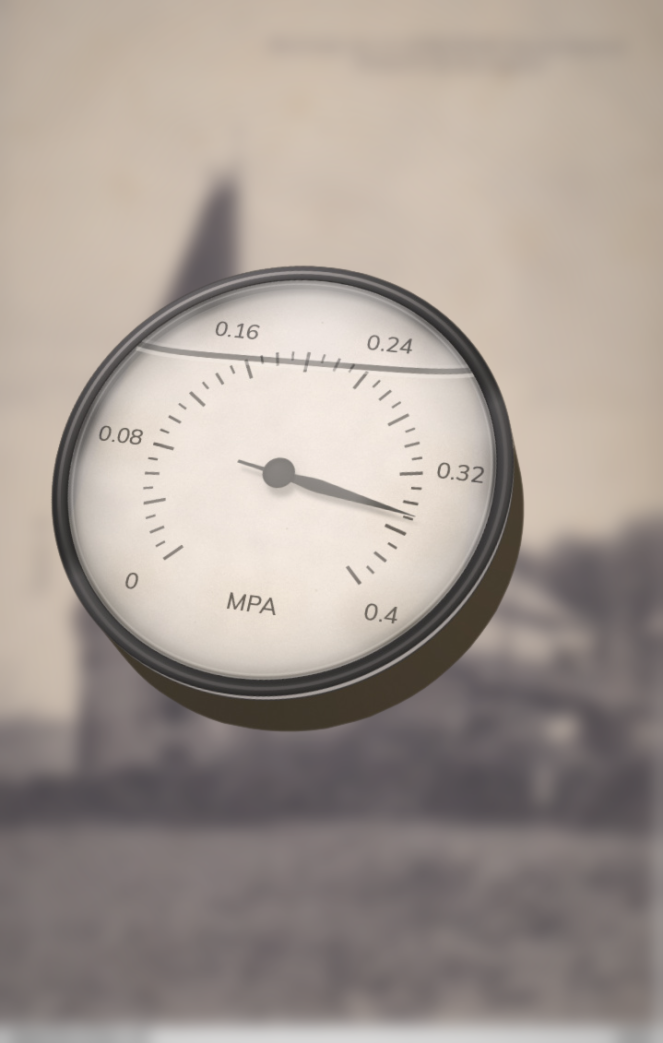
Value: 0.35 MPa
